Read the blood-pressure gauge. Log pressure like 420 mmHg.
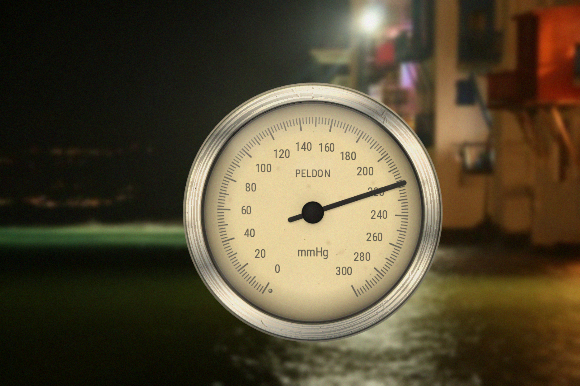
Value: 220 mmHg
